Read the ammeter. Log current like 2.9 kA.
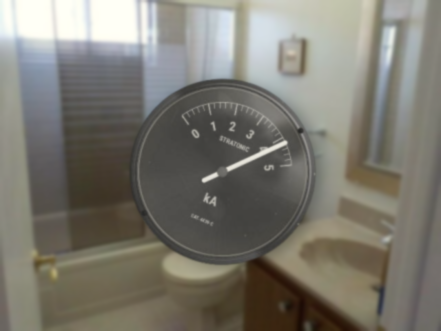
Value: 4.2 kA
